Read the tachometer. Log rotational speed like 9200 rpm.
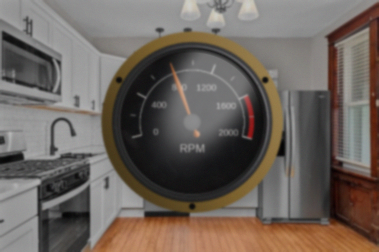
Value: 800 rpm
